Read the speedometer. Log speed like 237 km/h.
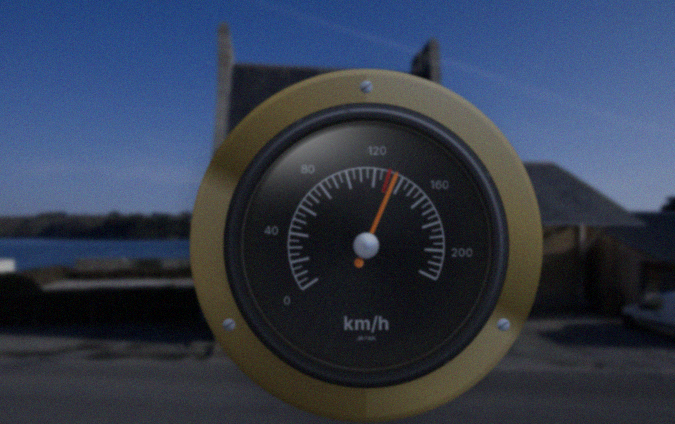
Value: 135 km/h
